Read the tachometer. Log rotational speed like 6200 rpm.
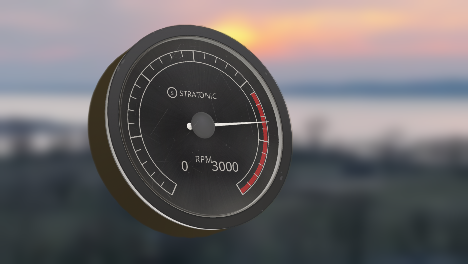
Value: 2350 rpm
